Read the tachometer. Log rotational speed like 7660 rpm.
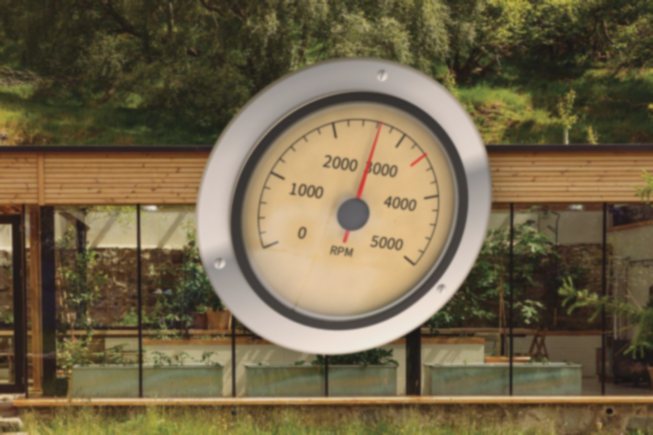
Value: 2600 rpm
